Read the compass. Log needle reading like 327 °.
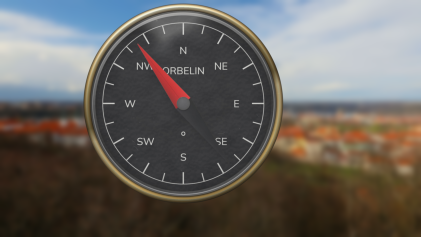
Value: 322.5 °
